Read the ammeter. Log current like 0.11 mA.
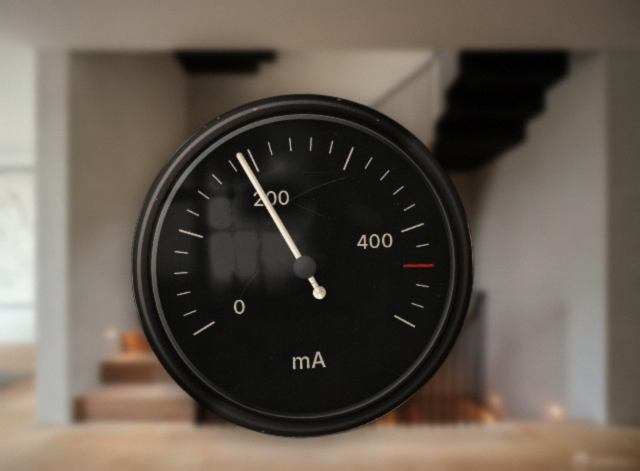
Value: 190 mA
